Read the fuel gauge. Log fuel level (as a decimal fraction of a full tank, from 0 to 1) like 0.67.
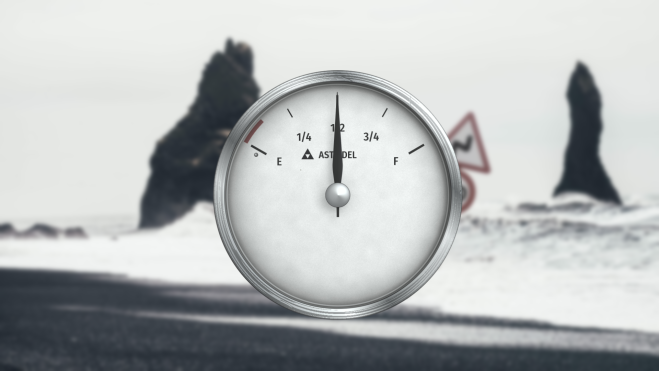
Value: 0.5
